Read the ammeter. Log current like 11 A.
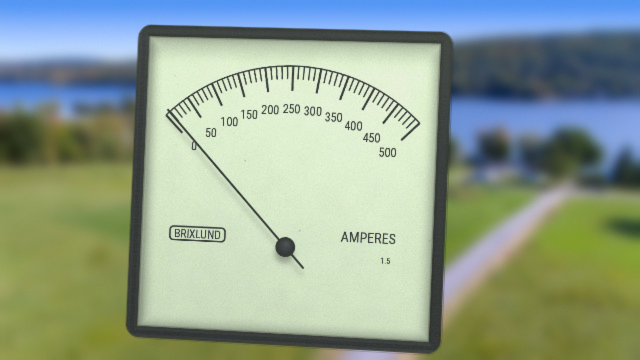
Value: 10 A
